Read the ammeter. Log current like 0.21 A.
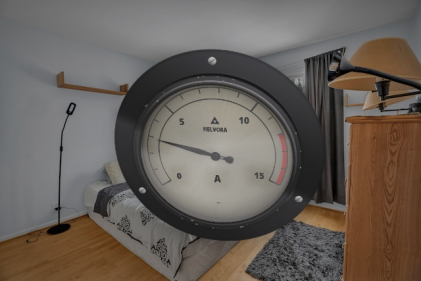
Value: 3 A
